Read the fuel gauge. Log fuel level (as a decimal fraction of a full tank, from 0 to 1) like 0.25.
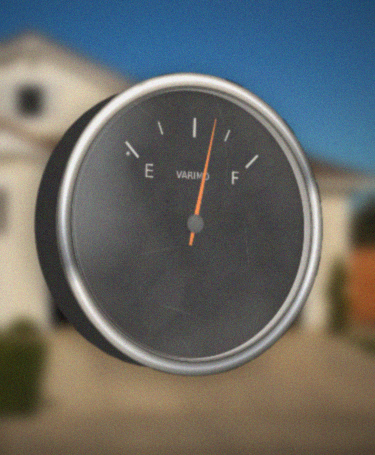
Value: 0.625
